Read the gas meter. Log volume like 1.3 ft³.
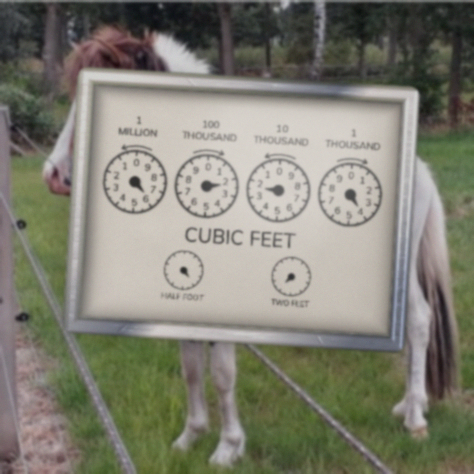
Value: 622400 ft³
